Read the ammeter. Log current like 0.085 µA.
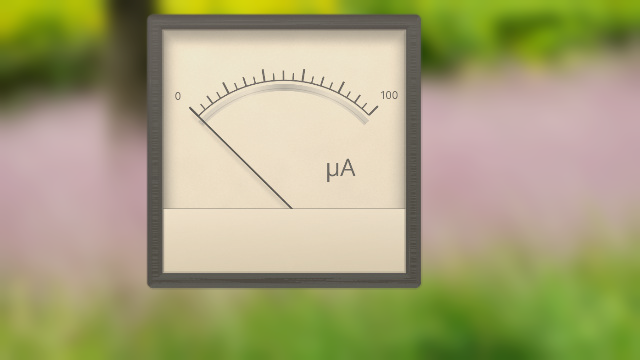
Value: 0 µA
